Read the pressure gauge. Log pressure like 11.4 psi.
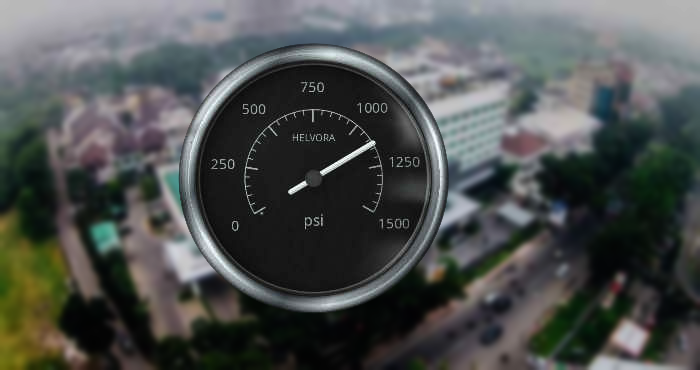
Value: 1125 psi
